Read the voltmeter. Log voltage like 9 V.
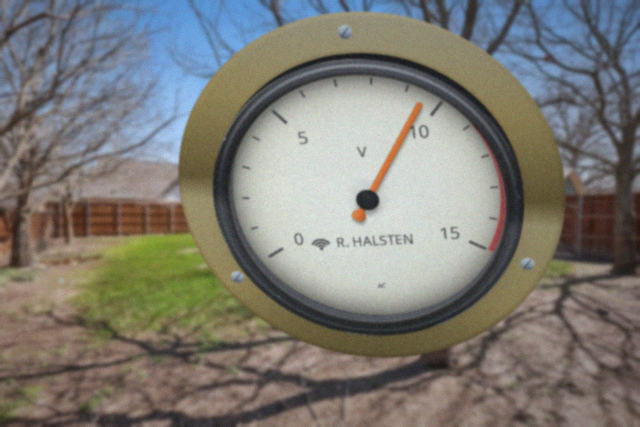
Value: 9.5 V
